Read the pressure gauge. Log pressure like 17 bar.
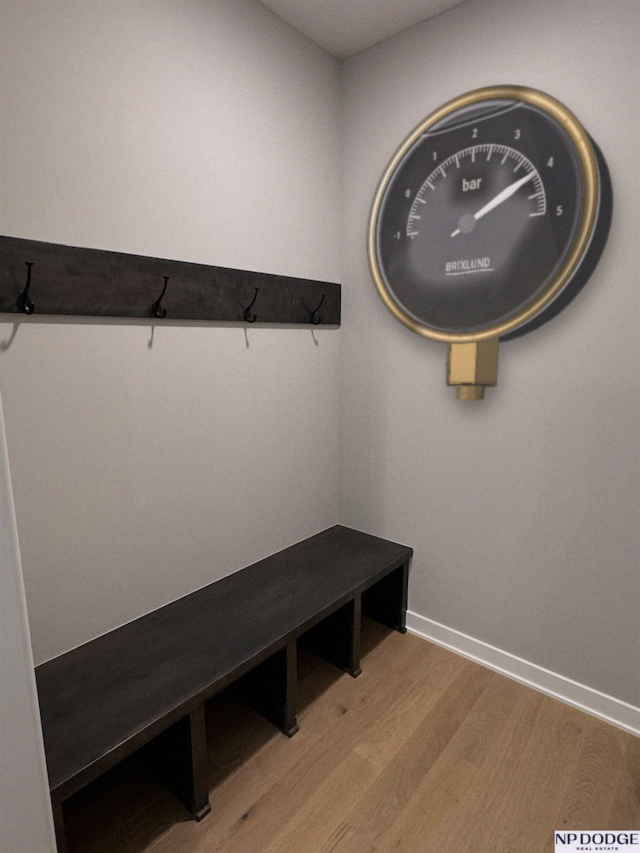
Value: 4 bar
